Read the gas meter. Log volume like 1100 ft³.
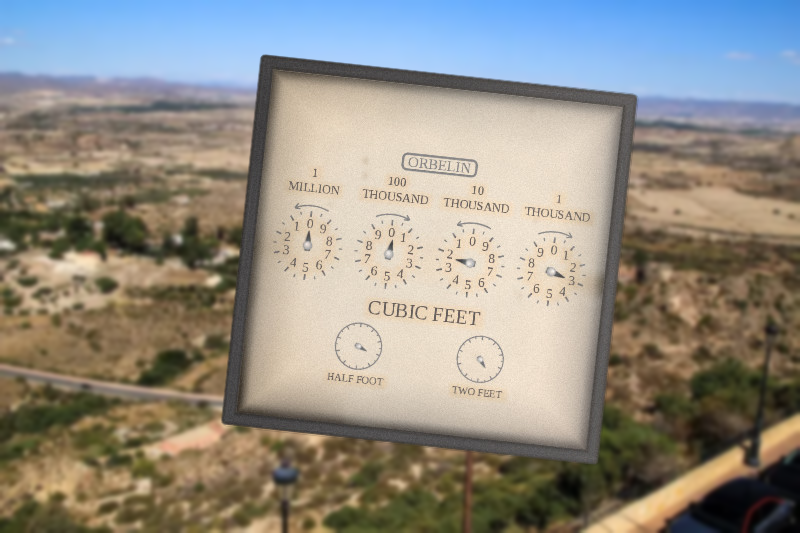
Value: 2300 ft³
